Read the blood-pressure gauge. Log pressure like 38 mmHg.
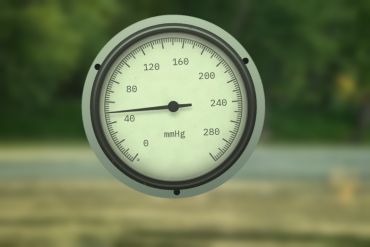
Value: 50 mmHg
